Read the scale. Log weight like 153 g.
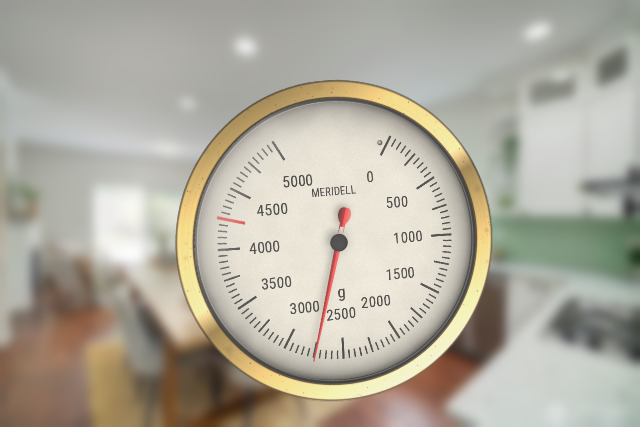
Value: 2750 g
